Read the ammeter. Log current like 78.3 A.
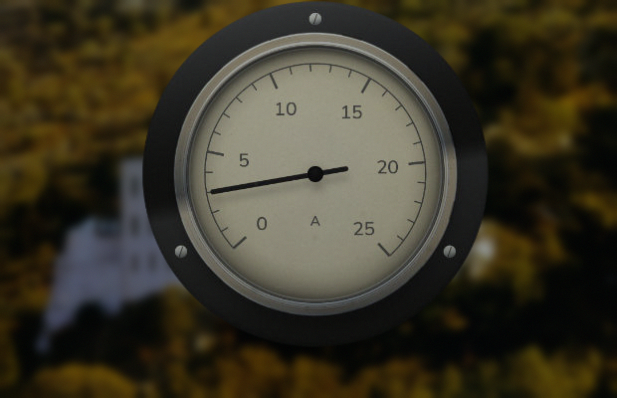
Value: 3 A
